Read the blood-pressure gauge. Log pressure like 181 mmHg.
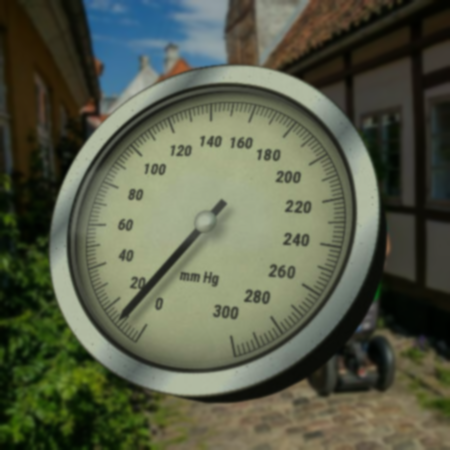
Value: 10 mmHg
